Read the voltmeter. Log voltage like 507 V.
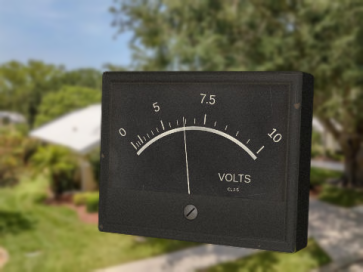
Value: 6.5 V
